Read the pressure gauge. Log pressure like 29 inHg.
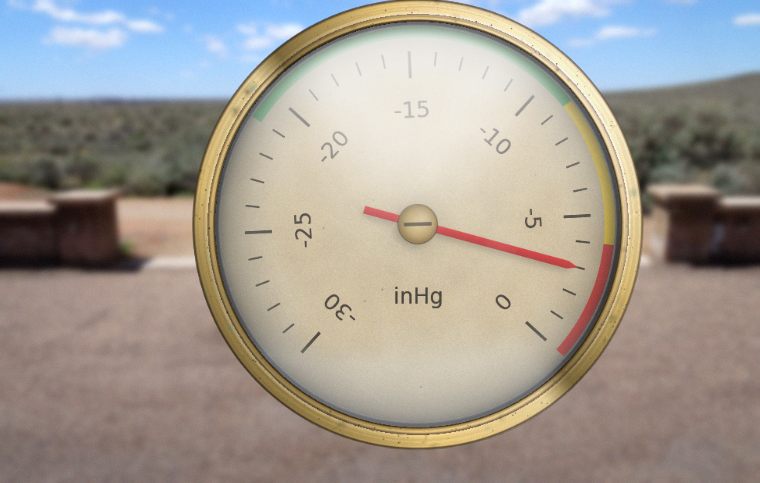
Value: -3 inHg
